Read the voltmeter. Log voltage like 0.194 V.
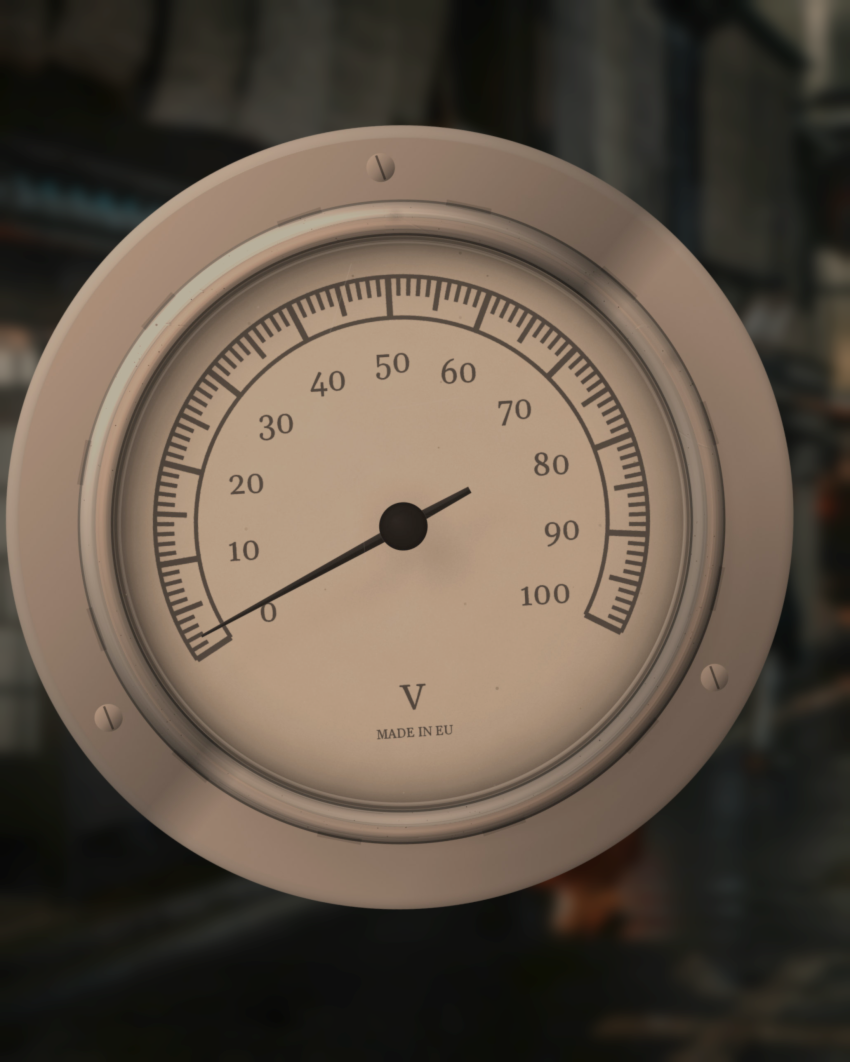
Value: 2 V
